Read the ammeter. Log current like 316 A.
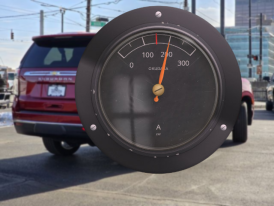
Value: 200 A
